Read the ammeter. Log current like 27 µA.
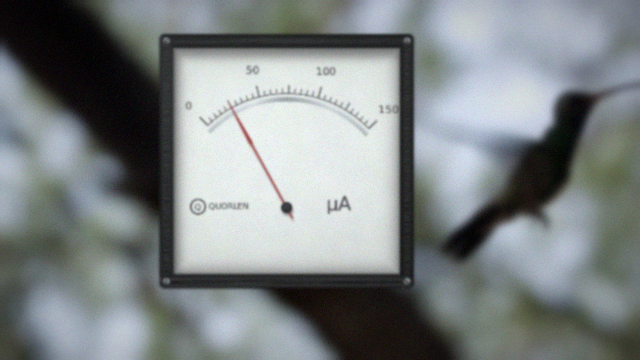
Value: 25 µA
